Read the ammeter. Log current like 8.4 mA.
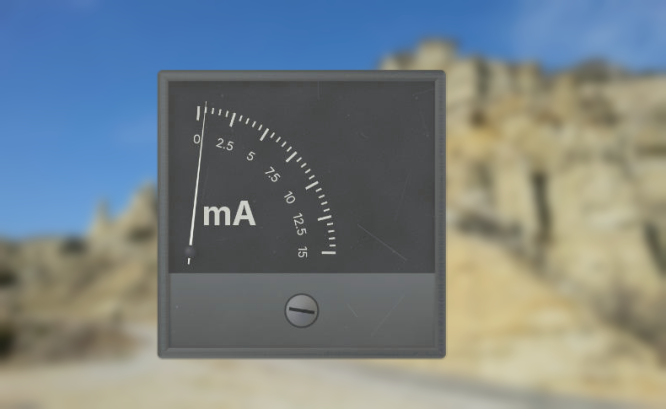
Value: 0.5 mA
